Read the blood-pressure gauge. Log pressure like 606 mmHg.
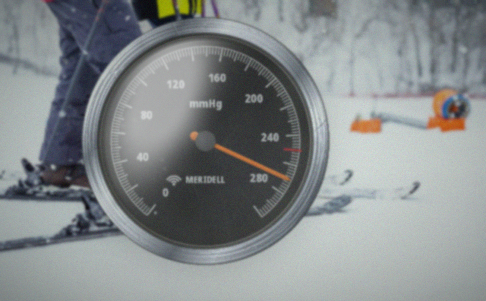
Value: 270 mmHg
